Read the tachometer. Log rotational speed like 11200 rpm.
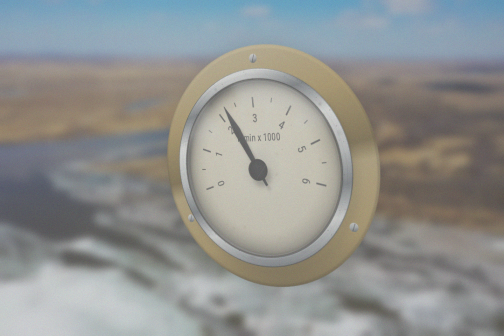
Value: 2250 rpm
